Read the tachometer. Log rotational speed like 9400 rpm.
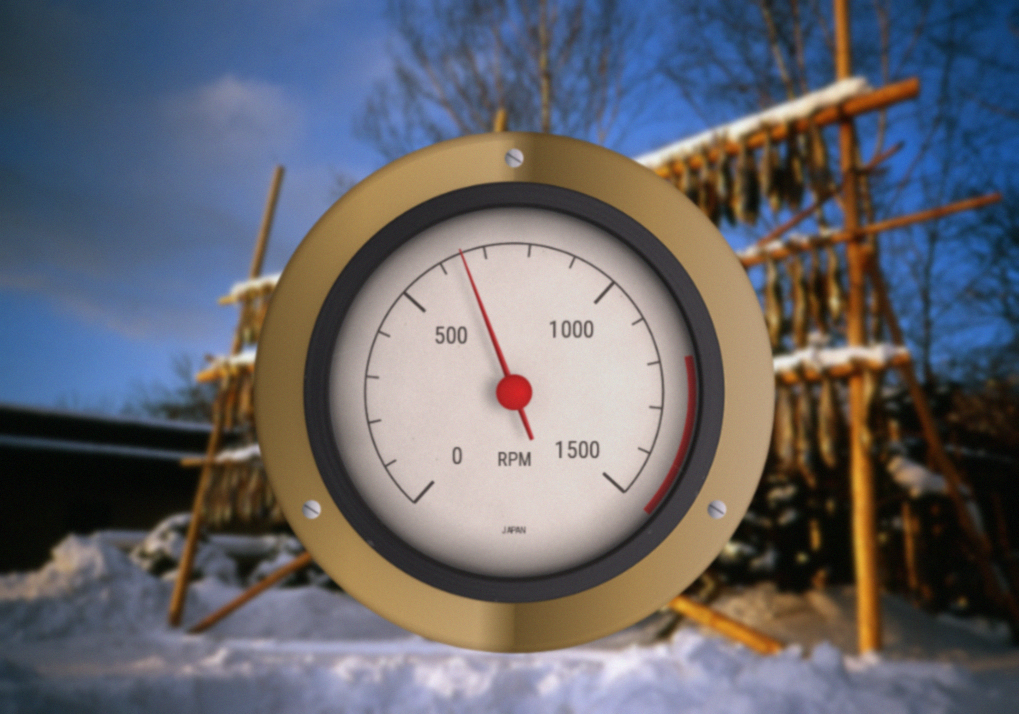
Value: 650 rpm
